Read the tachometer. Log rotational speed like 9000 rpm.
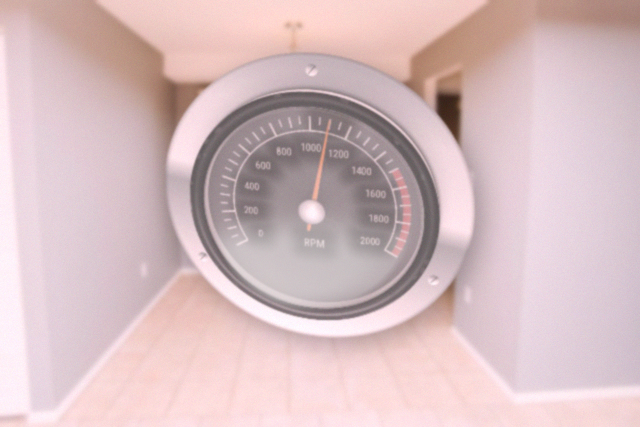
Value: 1100 rpm
